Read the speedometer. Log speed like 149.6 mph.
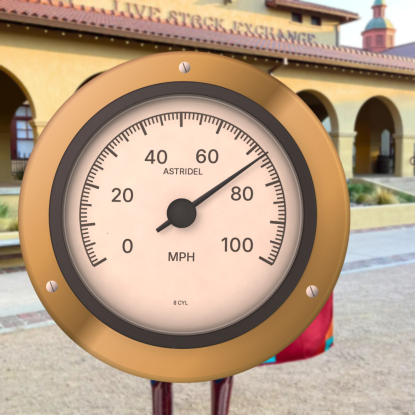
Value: 73 mph
